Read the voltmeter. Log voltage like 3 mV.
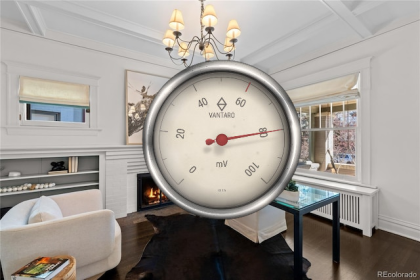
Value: 80 mV
